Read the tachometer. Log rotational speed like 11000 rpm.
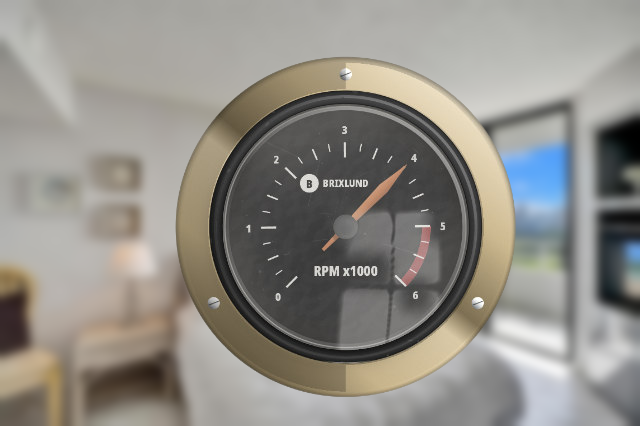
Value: 4000 rpm
